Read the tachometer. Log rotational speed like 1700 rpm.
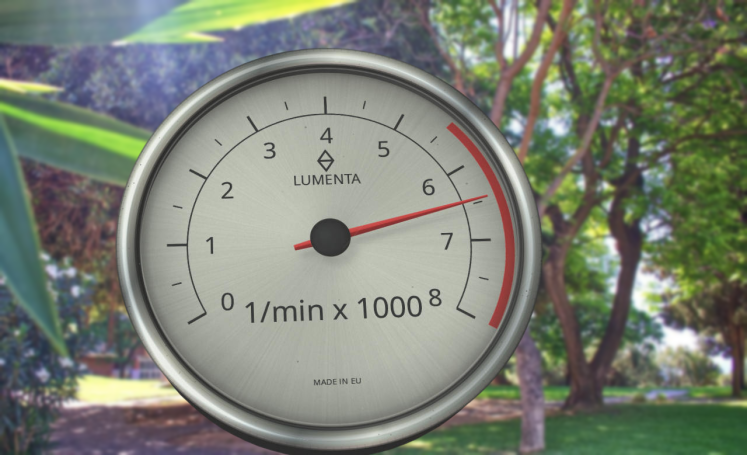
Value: 6500 rpm
